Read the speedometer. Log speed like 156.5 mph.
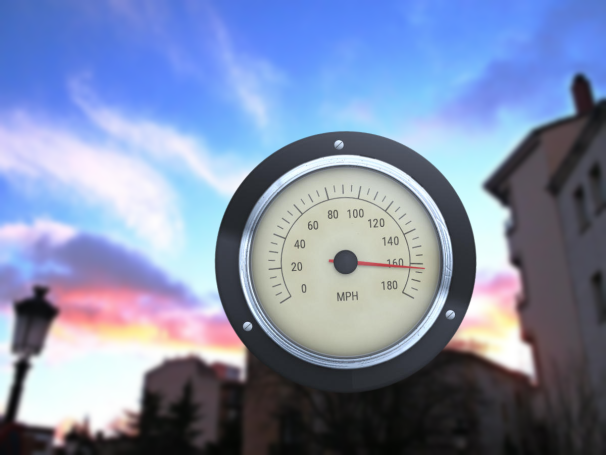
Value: 162.5 mph
